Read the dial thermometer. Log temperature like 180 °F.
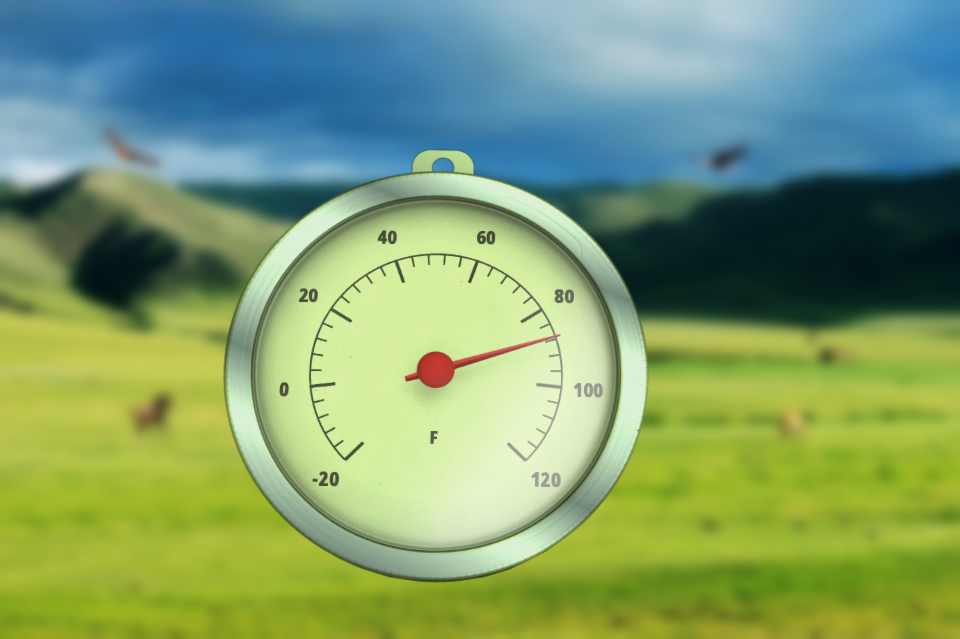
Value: 88 °F
